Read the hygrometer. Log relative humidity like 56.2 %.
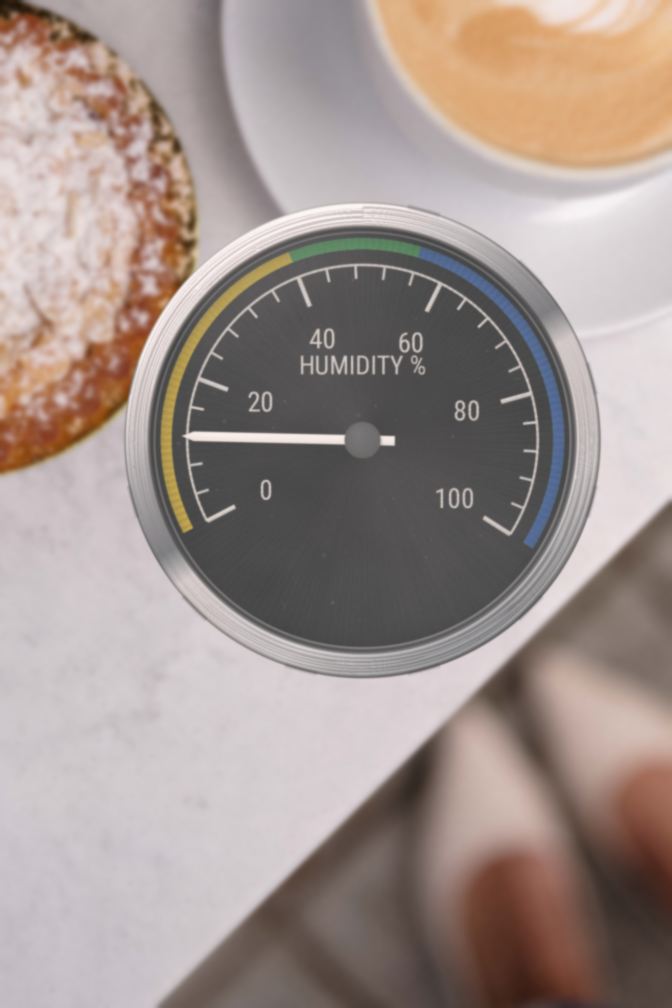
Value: 12 %
